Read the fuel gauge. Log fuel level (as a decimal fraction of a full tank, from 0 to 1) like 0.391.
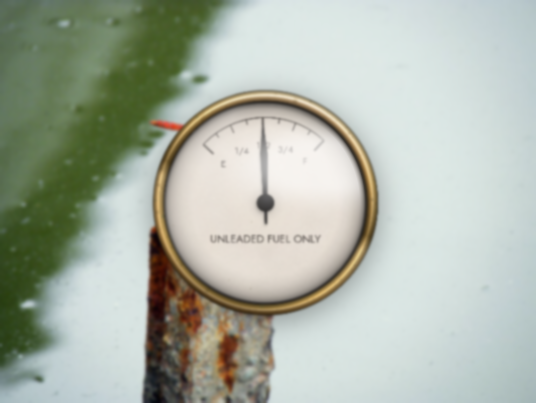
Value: 0.5
